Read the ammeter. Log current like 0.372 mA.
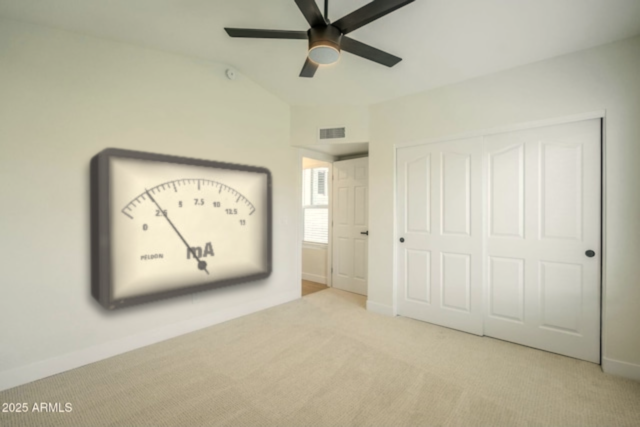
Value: 2.5 mA
